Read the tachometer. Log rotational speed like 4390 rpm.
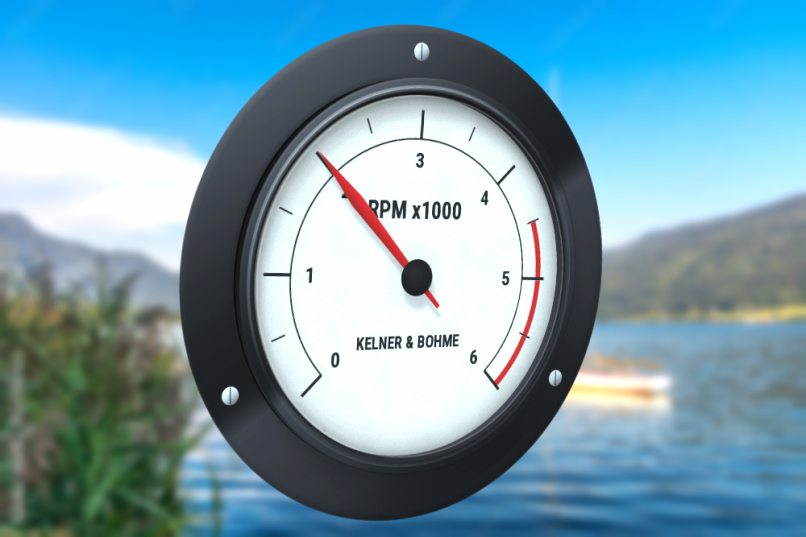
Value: 2000 rpm
